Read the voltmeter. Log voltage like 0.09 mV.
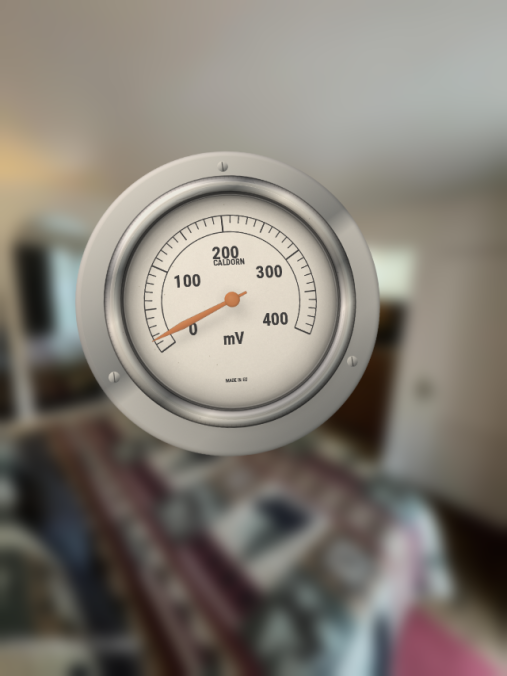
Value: 15 mV
